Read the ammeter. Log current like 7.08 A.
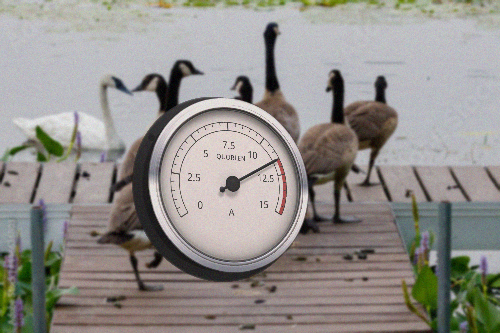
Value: 11.5 A
